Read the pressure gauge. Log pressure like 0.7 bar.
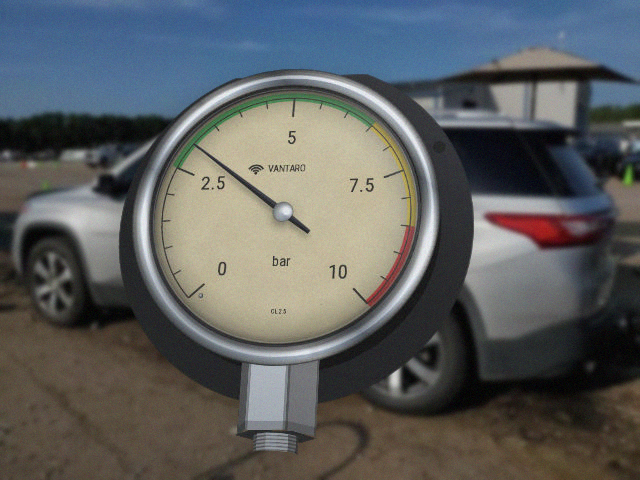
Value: 3 bar
